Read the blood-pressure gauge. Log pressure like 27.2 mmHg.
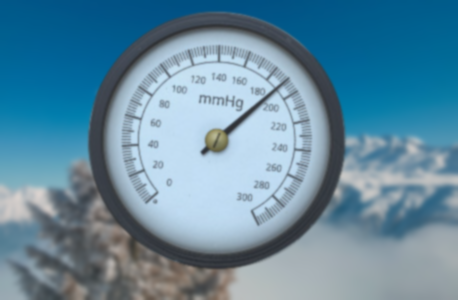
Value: 190 mmHg
